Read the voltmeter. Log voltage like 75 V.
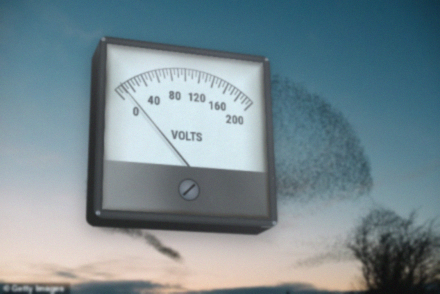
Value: 10 V
